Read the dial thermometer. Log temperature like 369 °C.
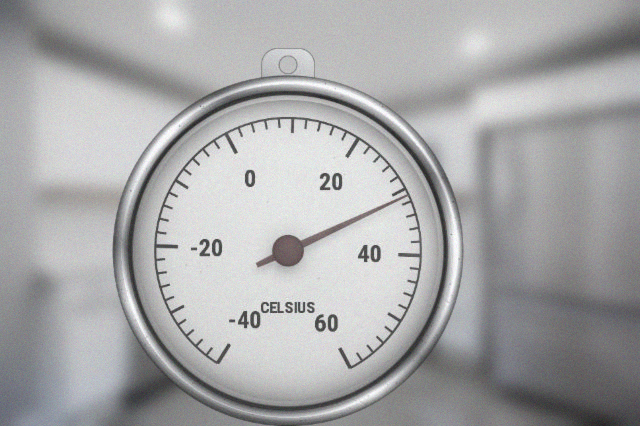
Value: 31 °C
